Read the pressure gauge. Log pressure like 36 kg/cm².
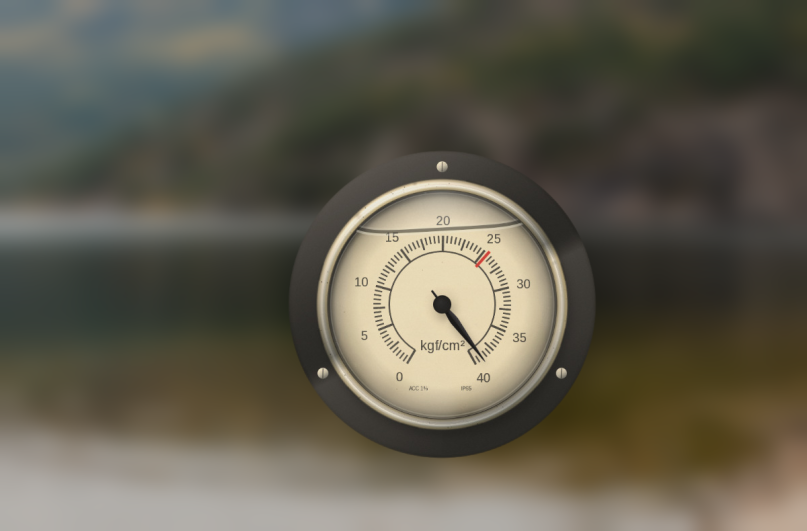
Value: 39 kg/cm²
